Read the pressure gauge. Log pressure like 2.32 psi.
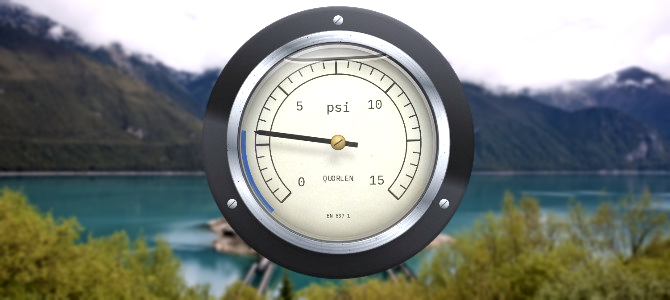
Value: 3 psi
